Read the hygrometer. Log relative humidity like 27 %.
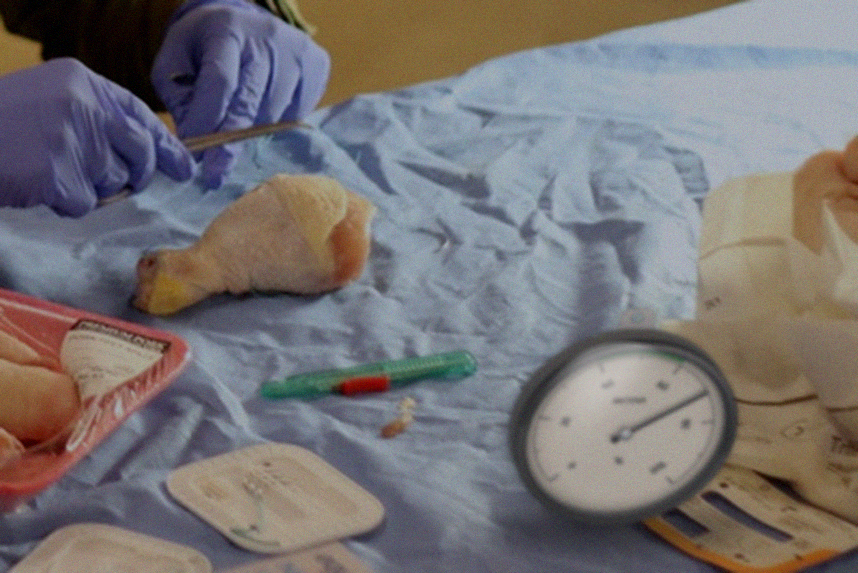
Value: 70 %
